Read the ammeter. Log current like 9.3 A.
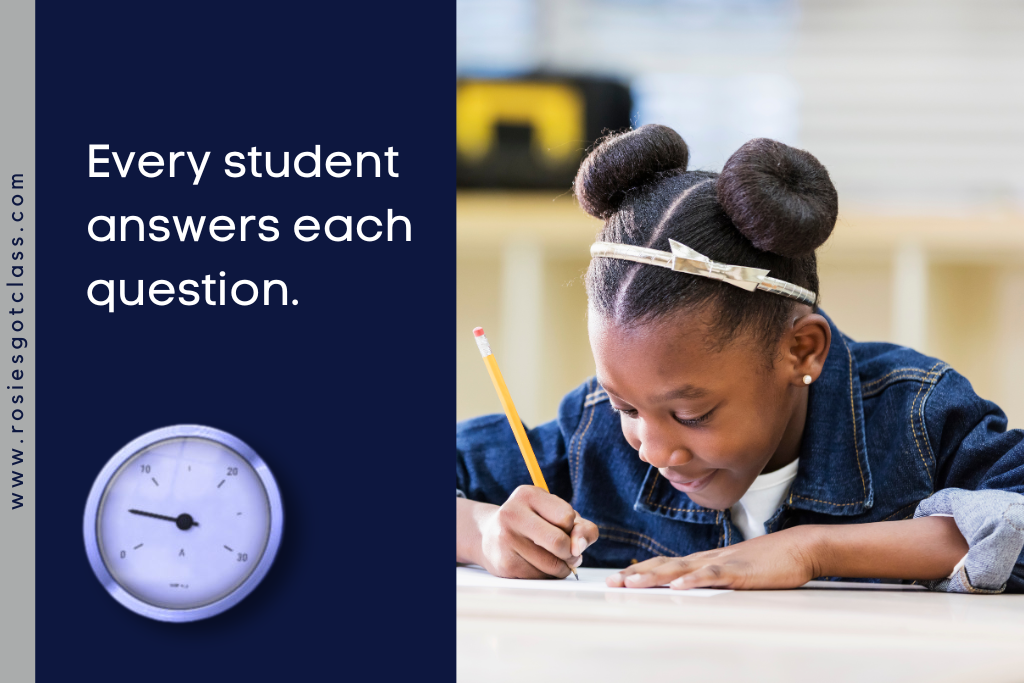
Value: 5 A
